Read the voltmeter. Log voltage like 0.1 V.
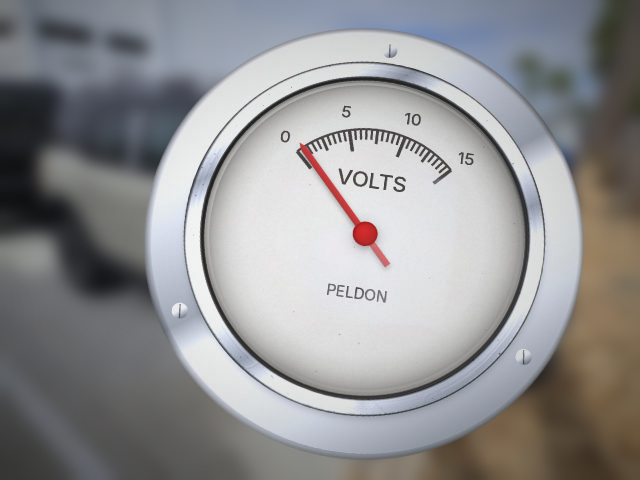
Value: 0.5 V
